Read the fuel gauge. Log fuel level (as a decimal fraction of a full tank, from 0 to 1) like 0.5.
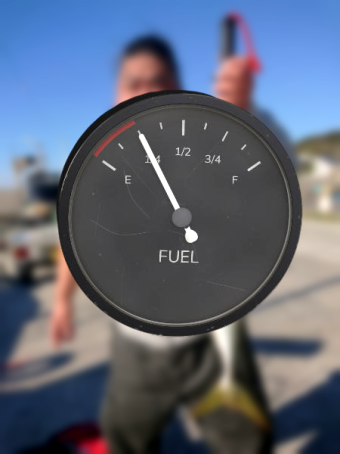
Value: 0.25
